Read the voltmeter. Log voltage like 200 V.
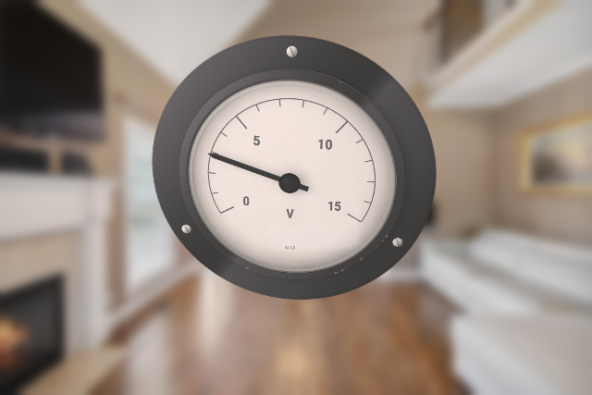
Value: 3 V
